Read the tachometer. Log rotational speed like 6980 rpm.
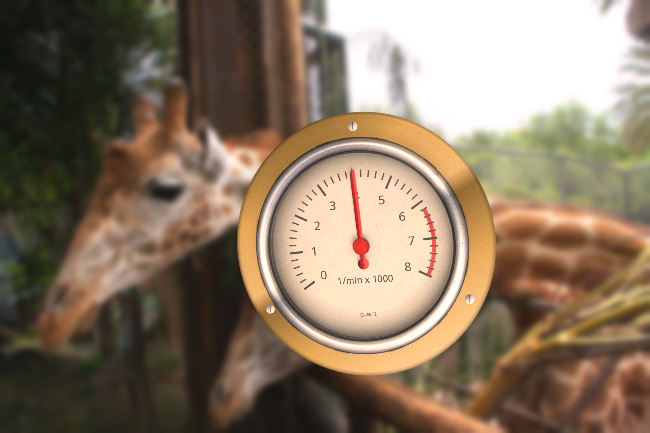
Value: 4000 rpm
